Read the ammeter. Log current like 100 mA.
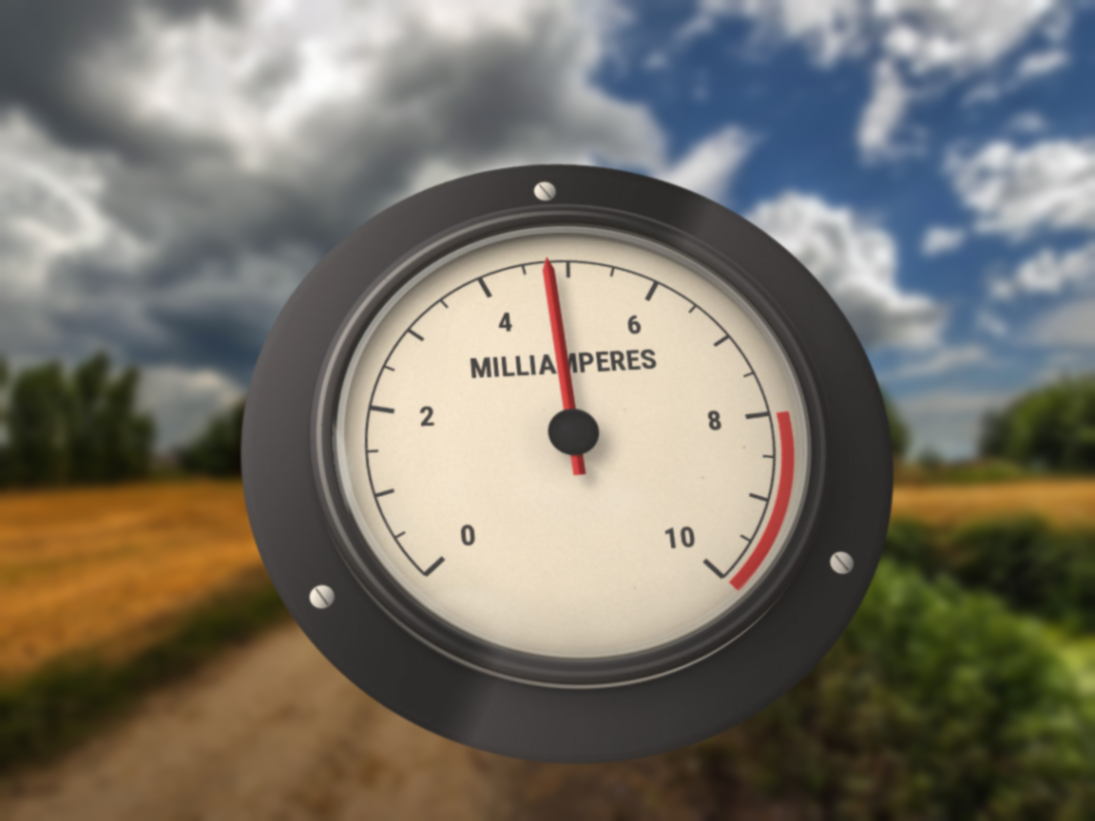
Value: 4.75 mA
